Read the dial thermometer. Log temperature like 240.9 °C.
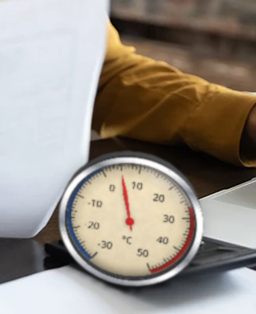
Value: 5 °C
